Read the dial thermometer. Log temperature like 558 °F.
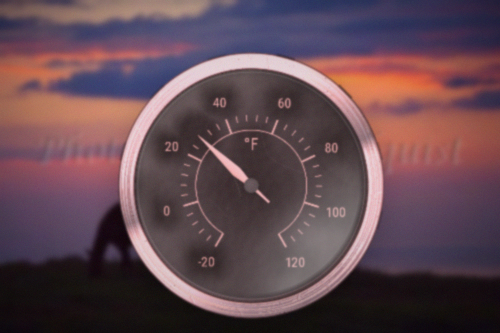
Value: 28 °F
